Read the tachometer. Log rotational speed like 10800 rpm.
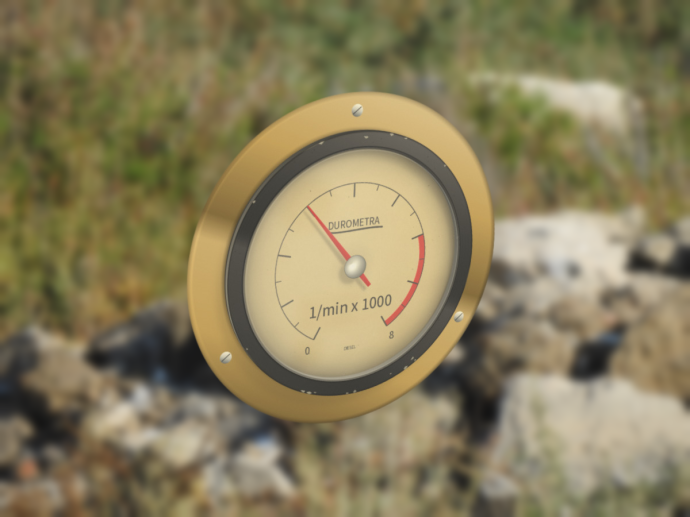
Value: 3000 rpm
